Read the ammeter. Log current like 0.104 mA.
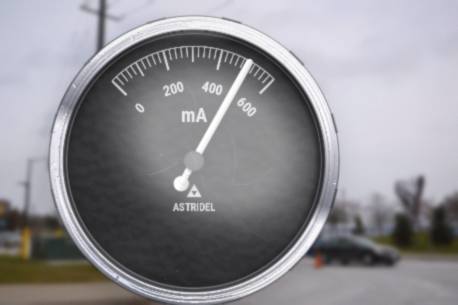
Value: 500 mA
